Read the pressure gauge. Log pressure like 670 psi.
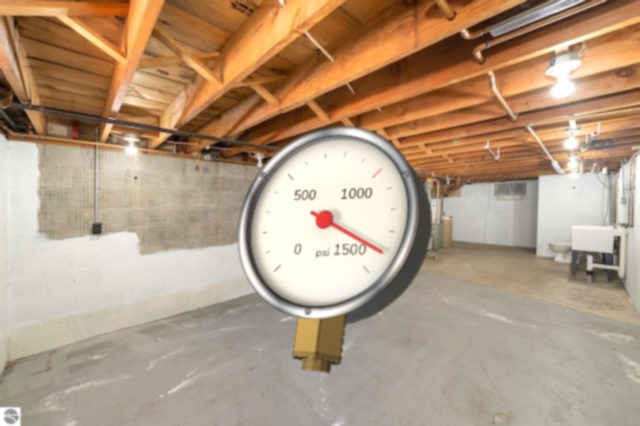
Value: 1400 psi
